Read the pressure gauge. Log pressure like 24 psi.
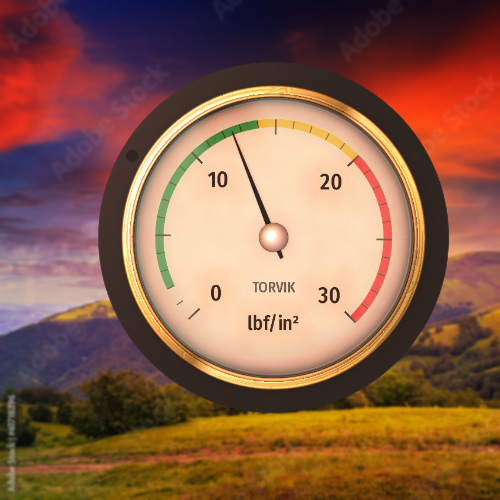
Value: 12.5 psi
